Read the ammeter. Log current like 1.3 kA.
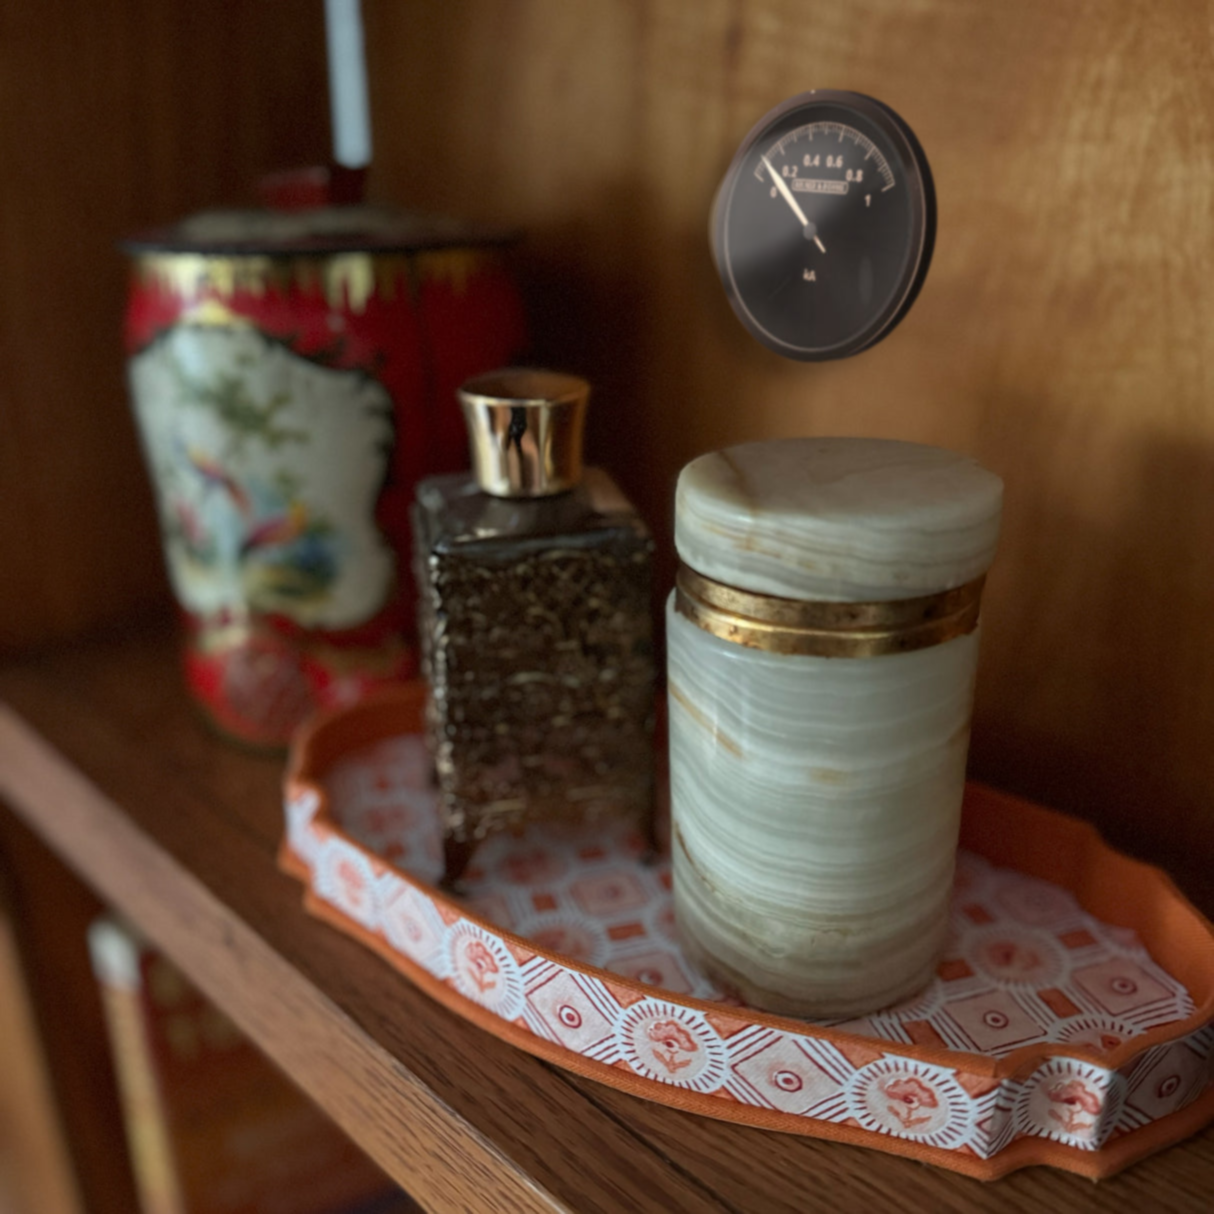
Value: 0.1 kA
